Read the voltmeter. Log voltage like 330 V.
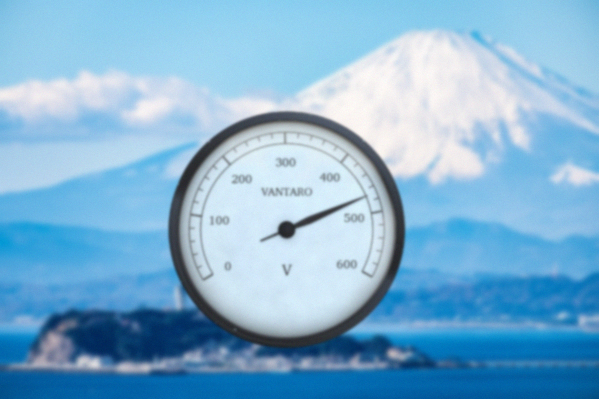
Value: 470 V
